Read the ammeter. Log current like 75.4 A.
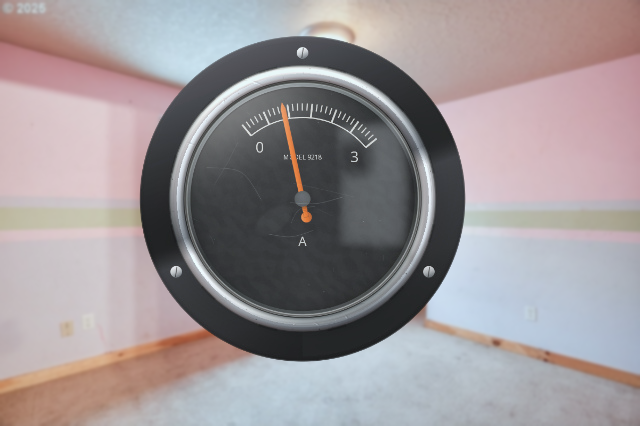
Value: 0.9 A
